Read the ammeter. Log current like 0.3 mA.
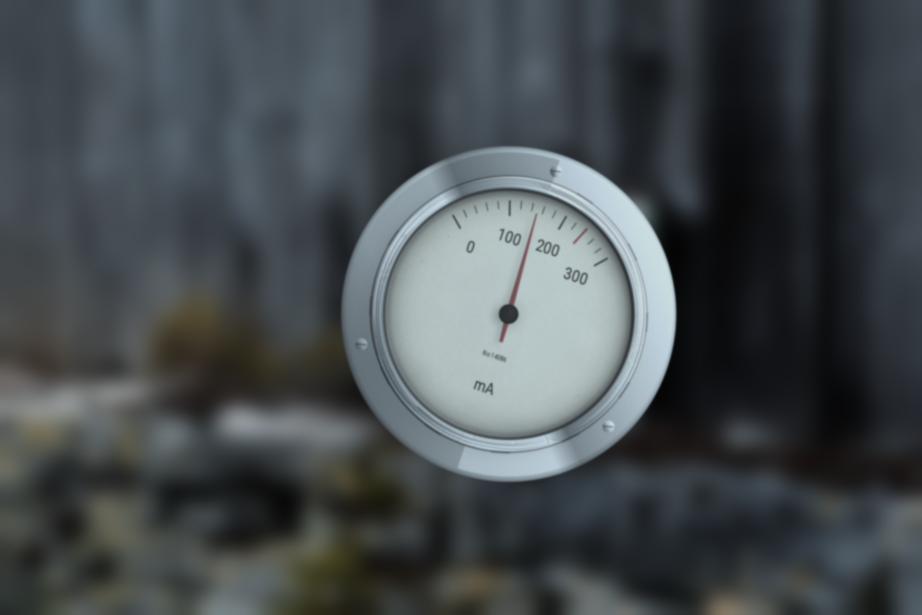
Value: 150 mA
